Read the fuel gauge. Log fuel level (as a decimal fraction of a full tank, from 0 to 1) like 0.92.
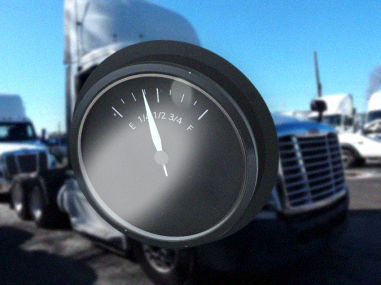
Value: 0.375
